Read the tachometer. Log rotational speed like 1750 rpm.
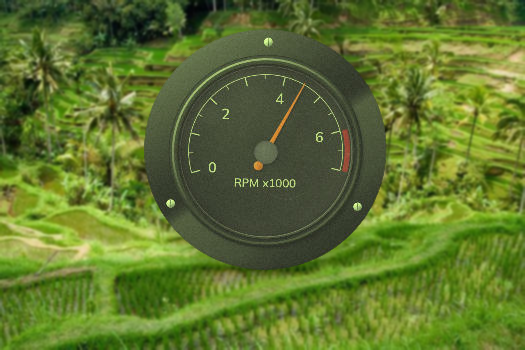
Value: 4500 rpm
